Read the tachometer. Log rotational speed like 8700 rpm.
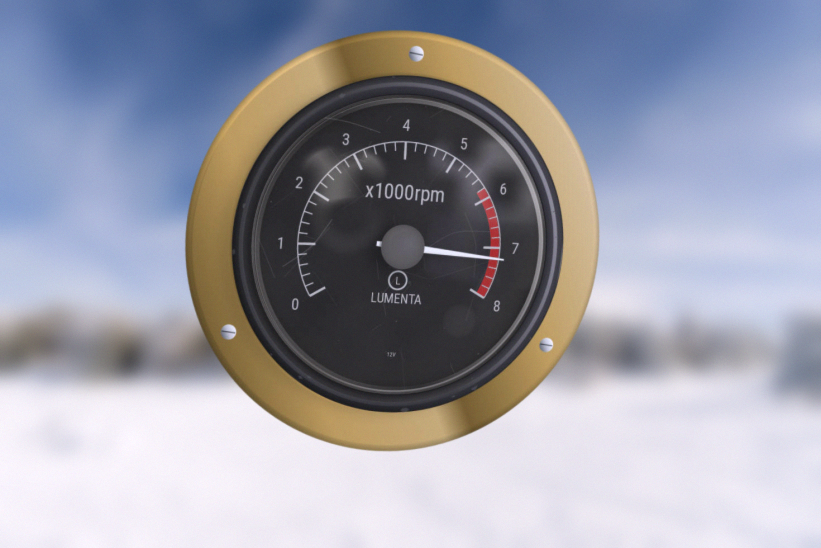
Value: 7200 rpm
